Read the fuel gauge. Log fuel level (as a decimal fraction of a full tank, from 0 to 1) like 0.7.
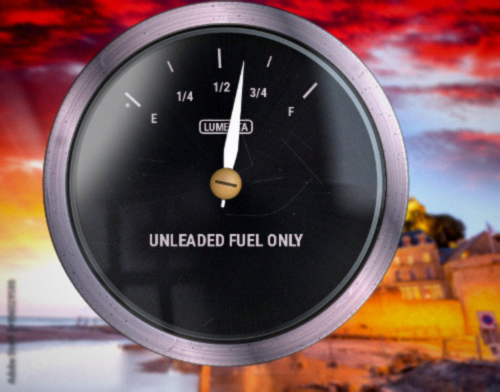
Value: 0.625
